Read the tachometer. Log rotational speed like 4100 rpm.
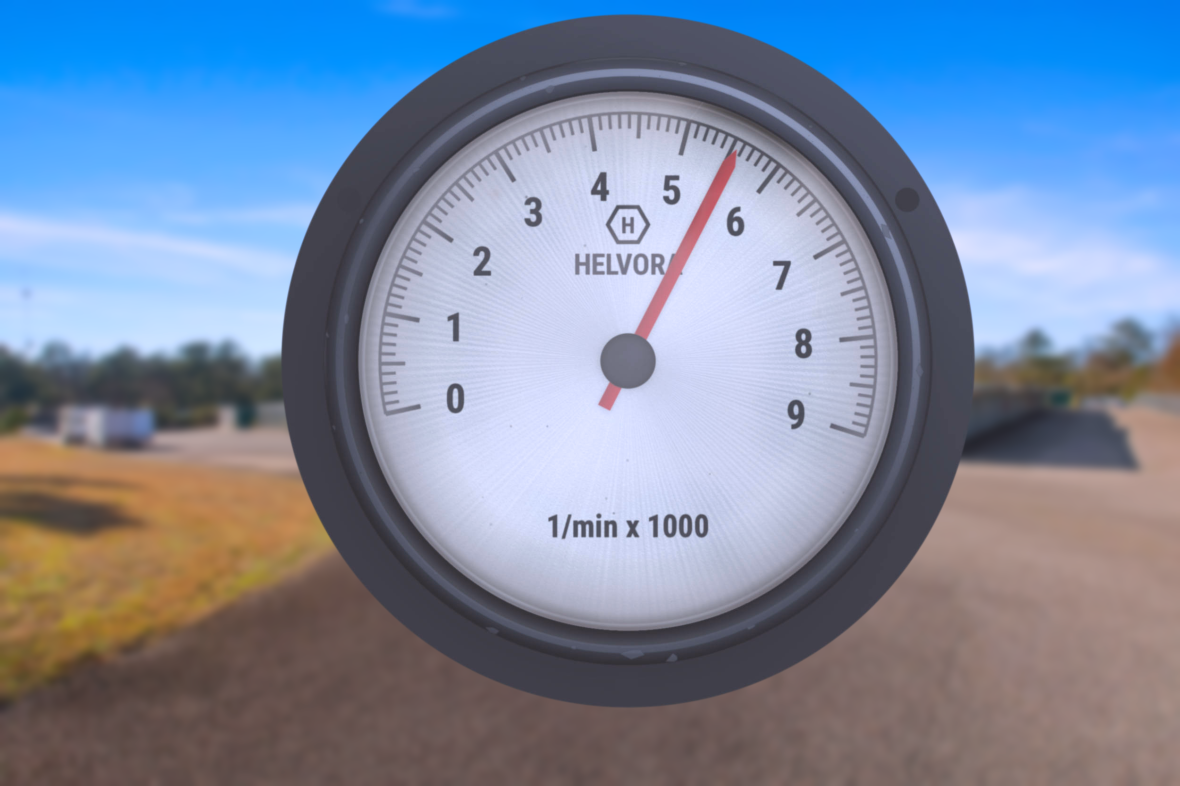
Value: 5550 rpm
